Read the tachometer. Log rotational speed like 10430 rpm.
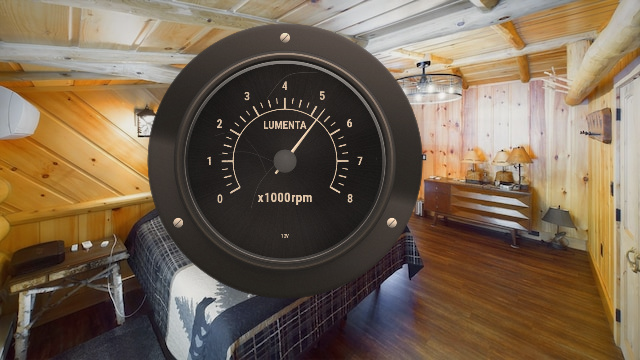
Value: 5250 rpm
